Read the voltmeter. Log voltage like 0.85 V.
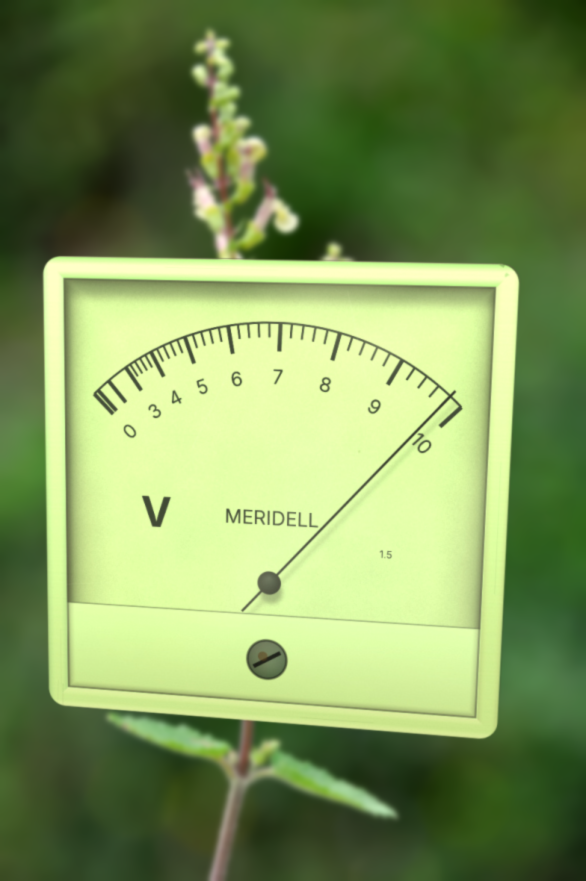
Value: 9.8 V
